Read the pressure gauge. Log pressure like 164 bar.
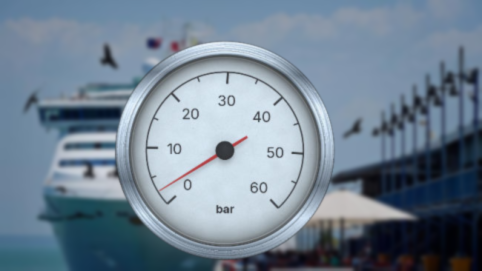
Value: 2.5 bar
